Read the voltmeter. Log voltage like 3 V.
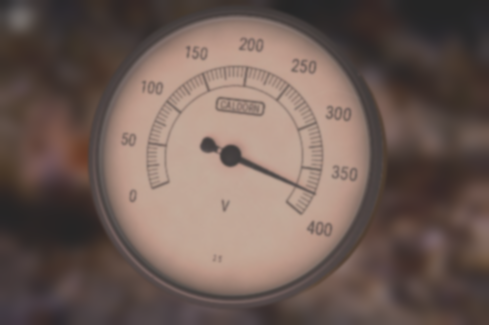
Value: 375 V
